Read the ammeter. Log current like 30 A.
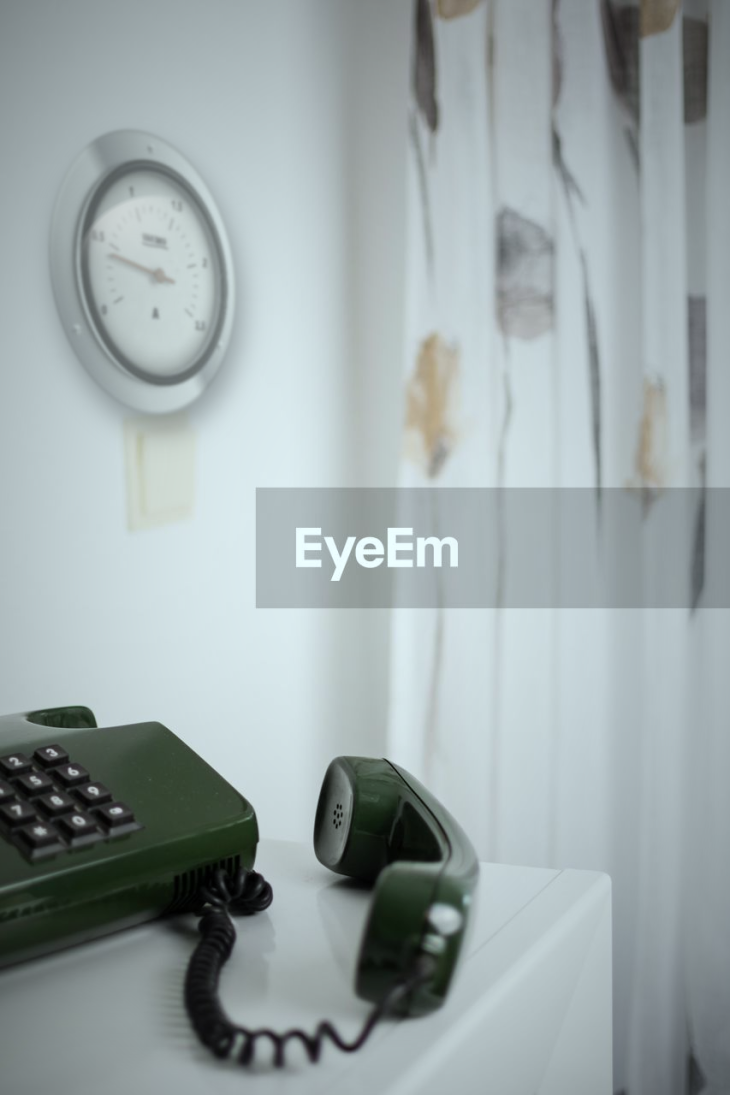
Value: 0.4 A
